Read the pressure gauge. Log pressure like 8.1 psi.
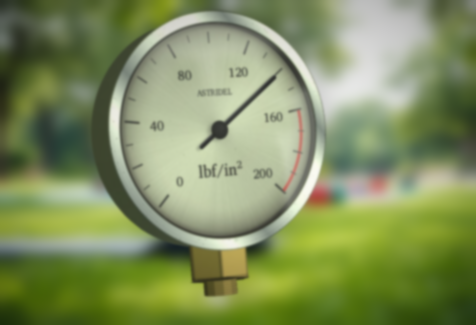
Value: 140 psi
